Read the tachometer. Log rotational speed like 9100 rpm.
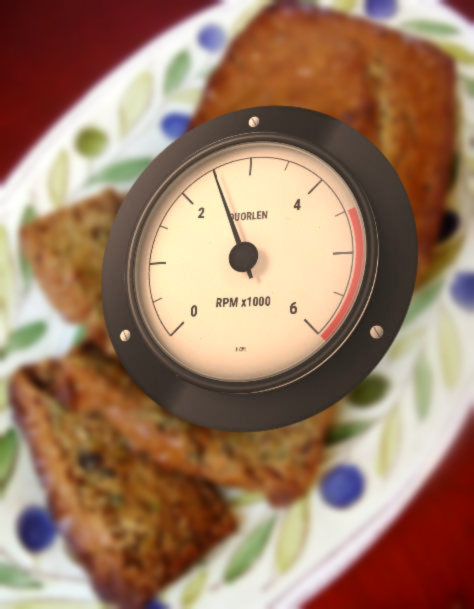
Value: 2500 rpm
